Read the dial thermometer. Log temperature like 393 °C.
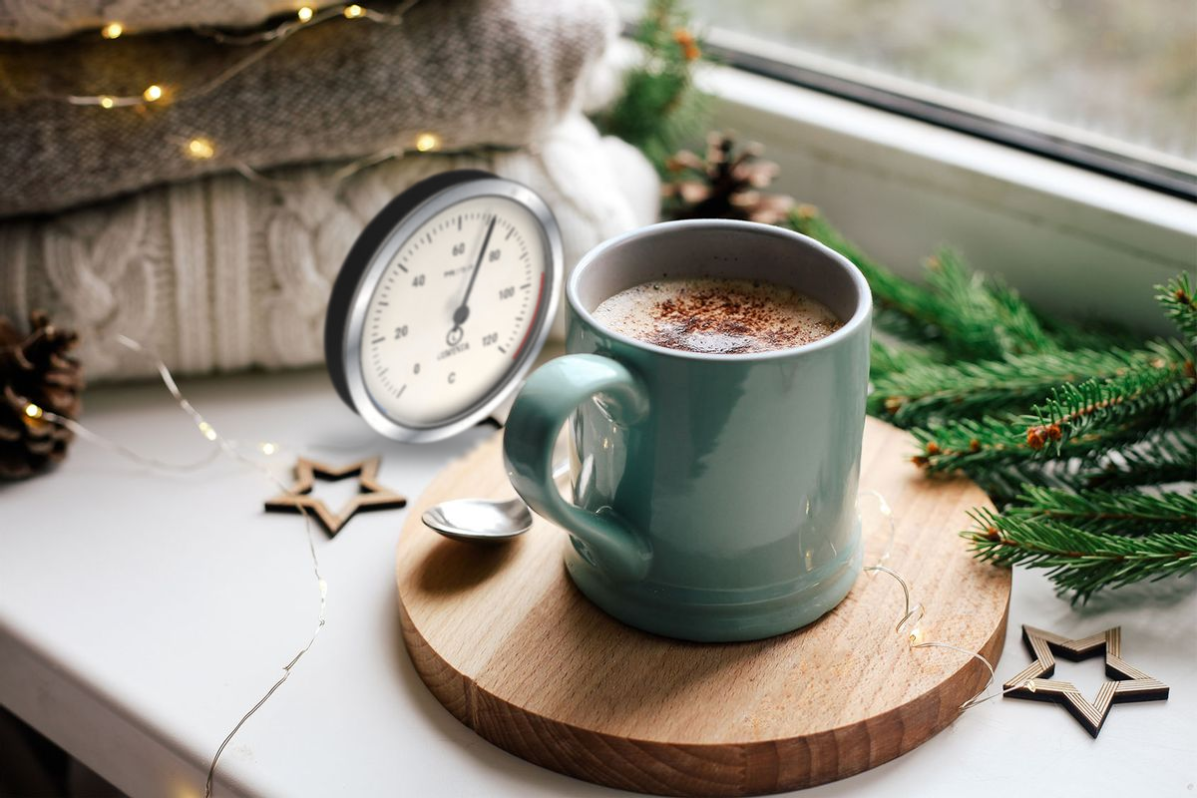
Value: 70 °C
